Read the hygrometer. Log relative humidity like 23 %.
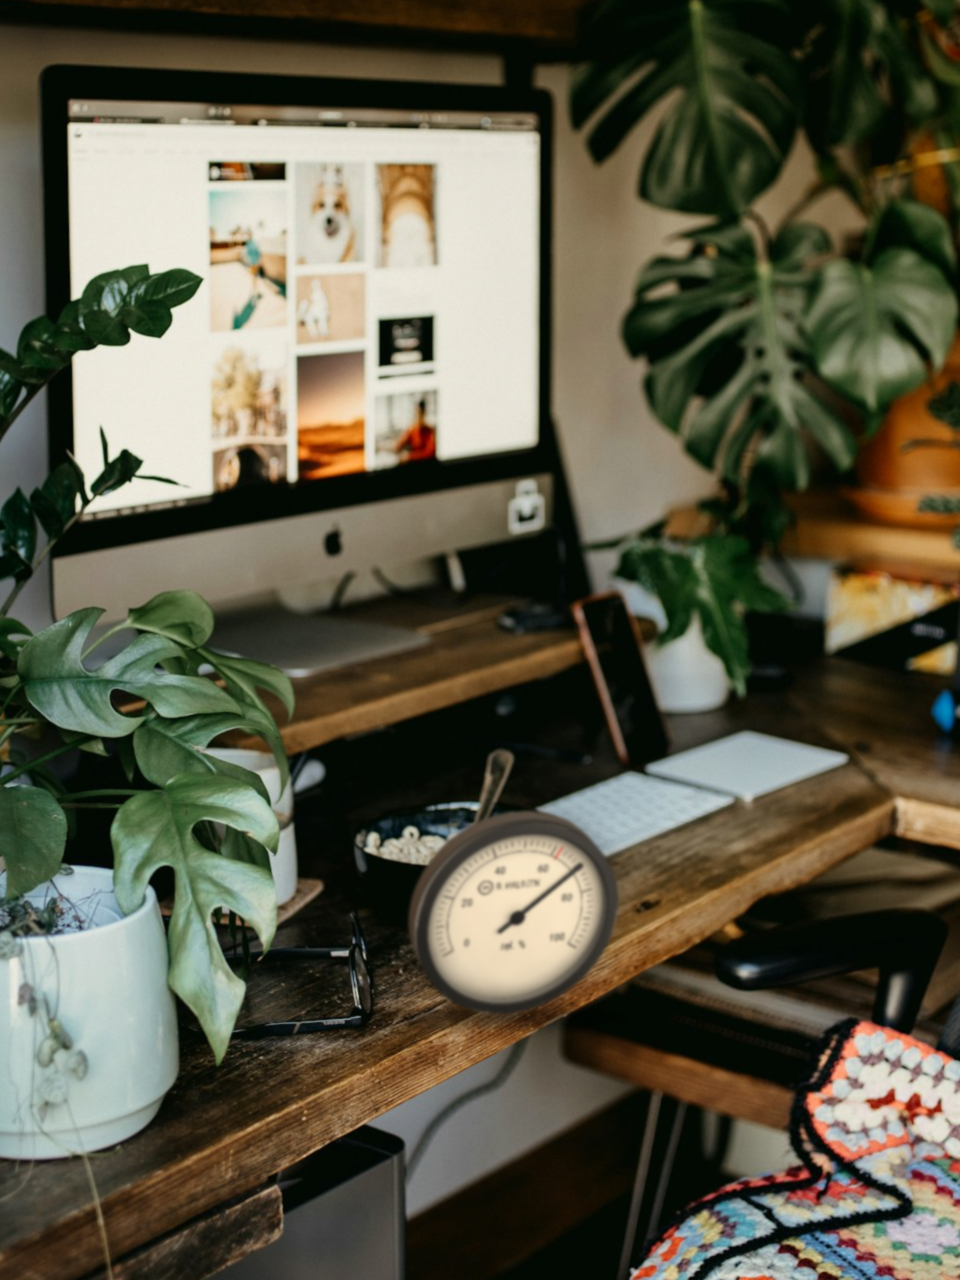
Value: 70 %
